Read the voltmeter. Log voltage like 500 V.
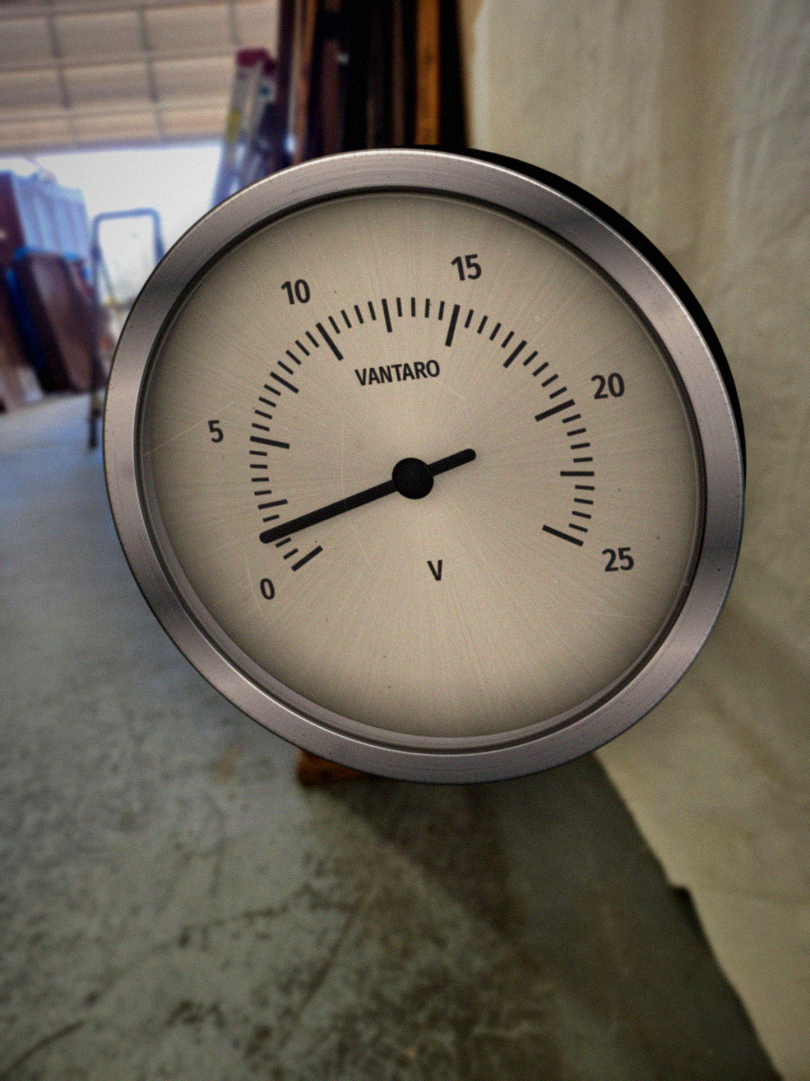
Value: 1.5 V
